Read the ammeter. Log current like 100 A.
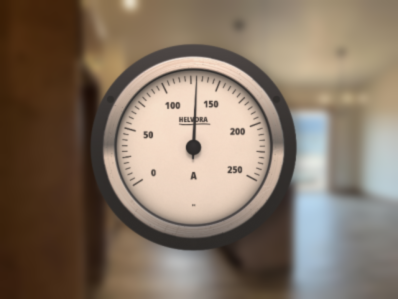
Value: 130 A
